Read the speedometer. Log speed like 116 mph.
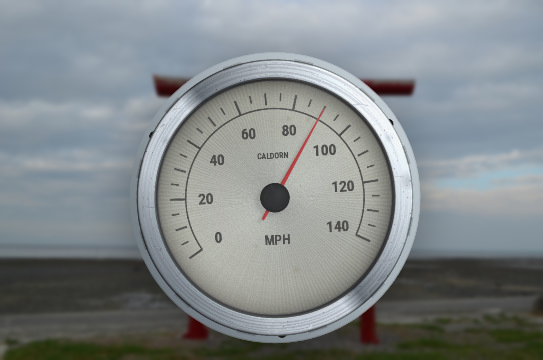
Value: 90 mph
